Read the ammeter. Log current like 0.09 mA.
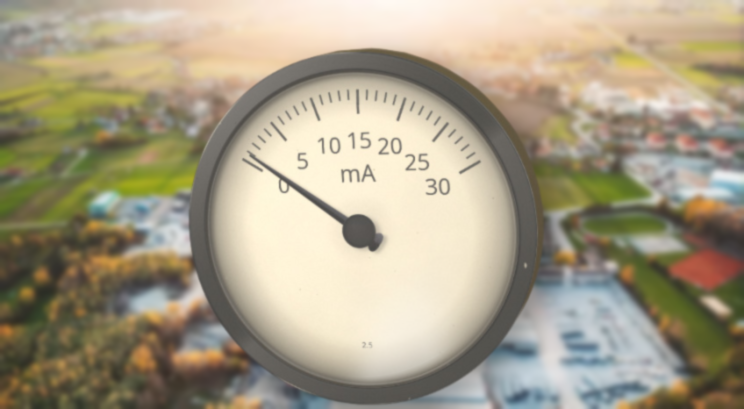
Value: 1 mA
